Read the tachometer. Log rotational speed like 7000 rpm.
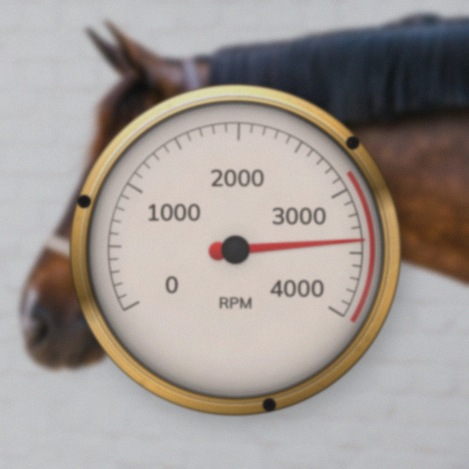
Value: 3400 rpm
